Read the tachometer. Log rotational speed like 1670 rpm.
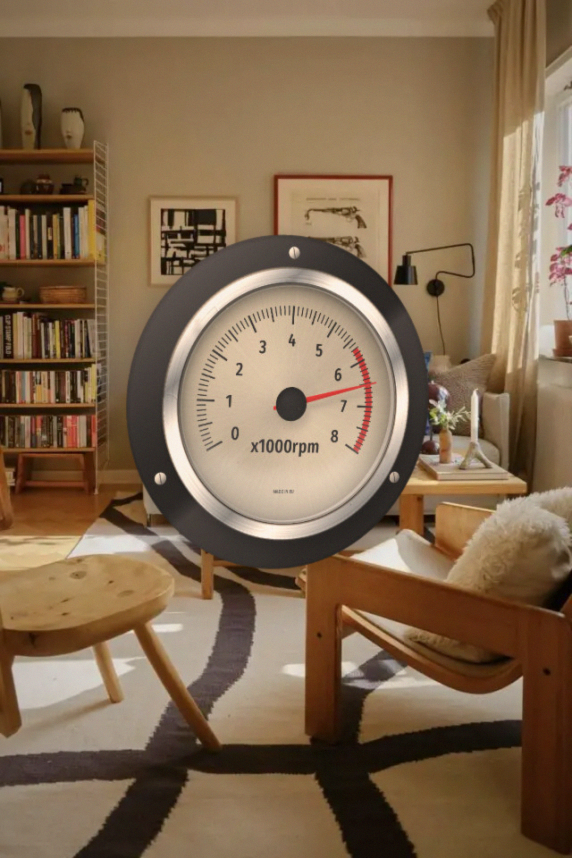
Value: 6500 rpm
